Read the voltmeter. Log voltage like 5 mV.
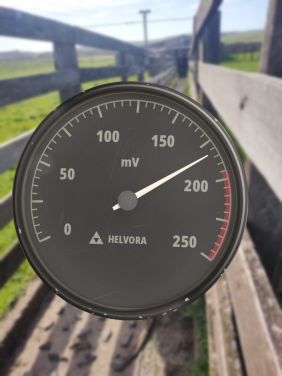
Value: 182.5 mV
